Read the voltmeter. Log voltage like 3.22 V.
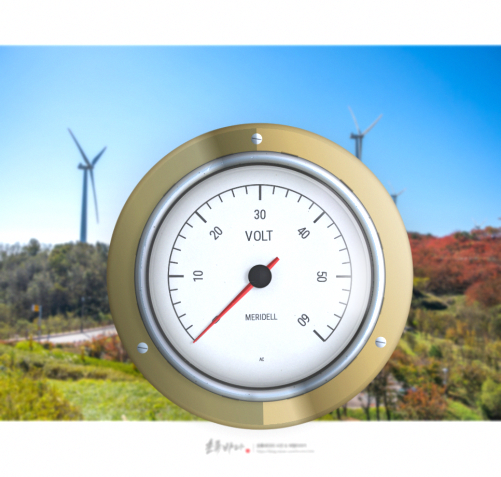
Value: 0 V
